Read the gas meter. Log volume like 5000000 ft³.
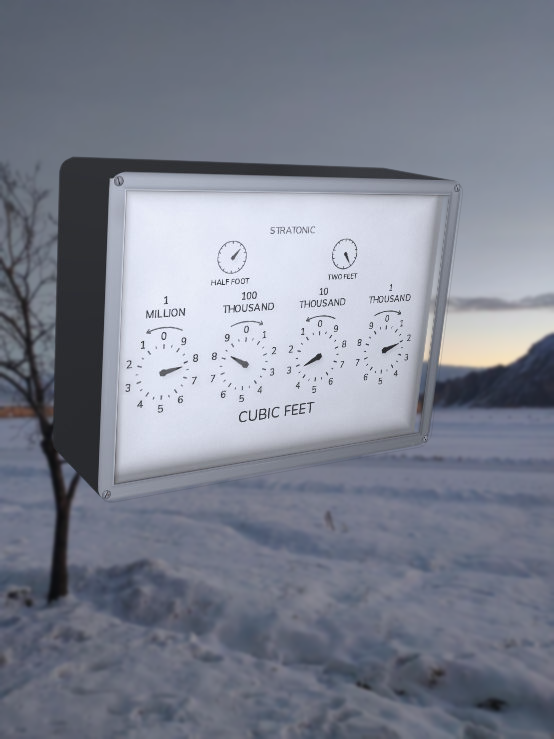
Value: 783200 ft³
